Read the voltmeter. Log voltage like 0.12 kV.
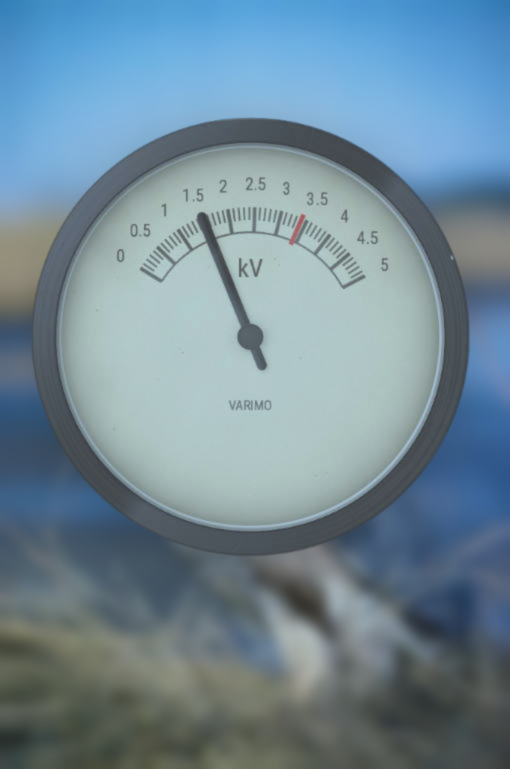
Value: 1.5 kV
